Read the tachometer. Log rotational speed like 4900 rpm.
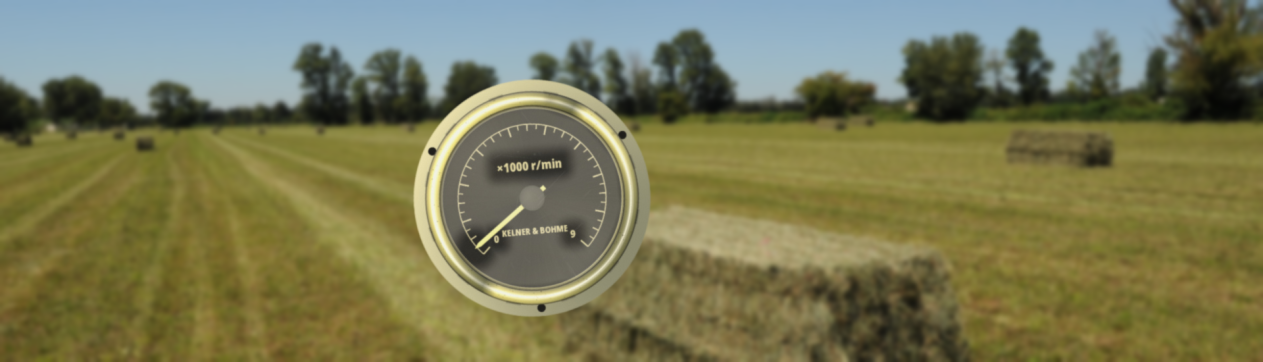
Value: 250 rpm
